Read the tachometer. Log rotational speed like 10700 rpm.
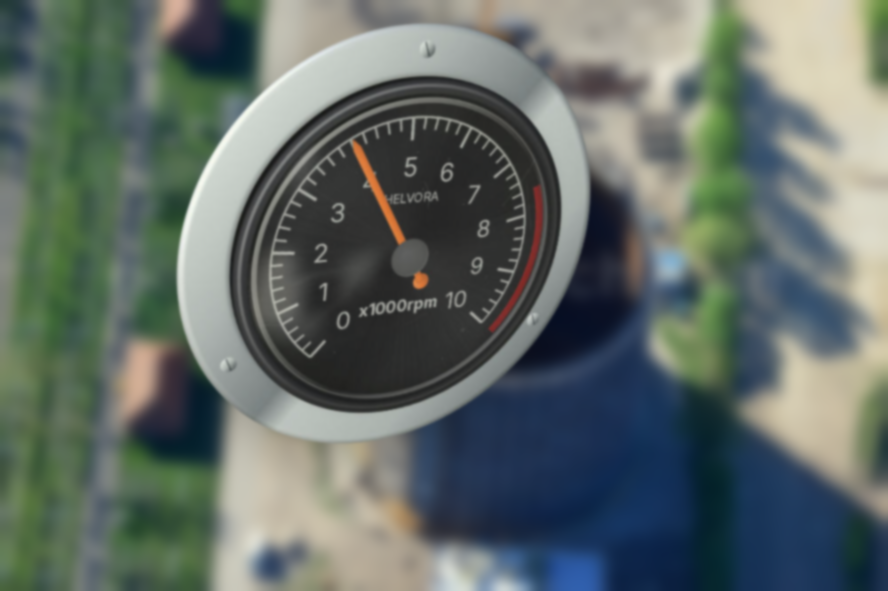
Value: 4000 rpm
